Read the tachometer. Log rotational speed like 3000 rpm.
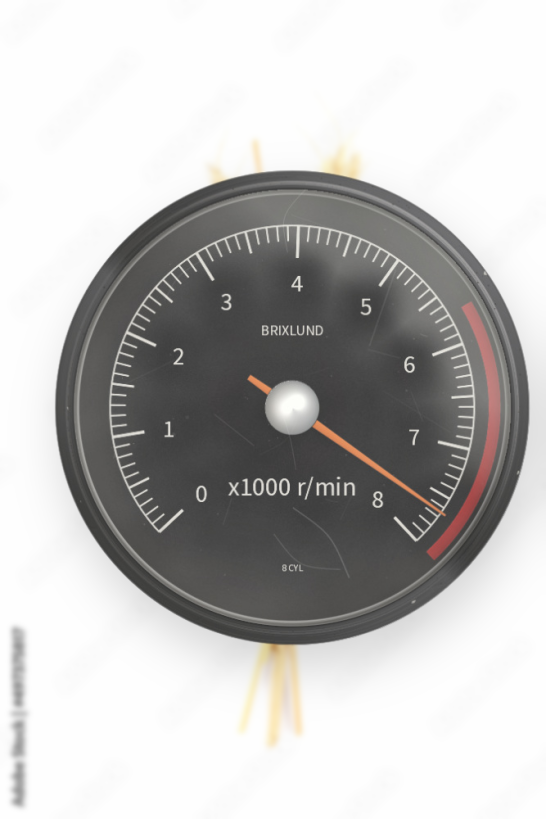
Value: 7650 rpm
